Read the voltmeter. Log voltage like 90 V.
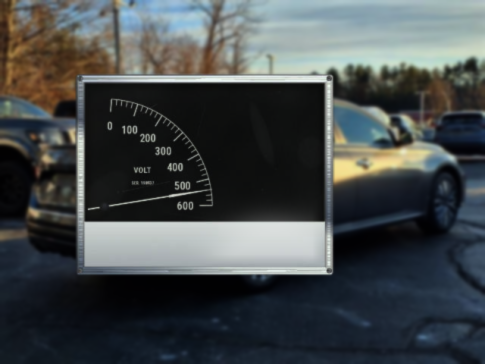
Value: 540 V
